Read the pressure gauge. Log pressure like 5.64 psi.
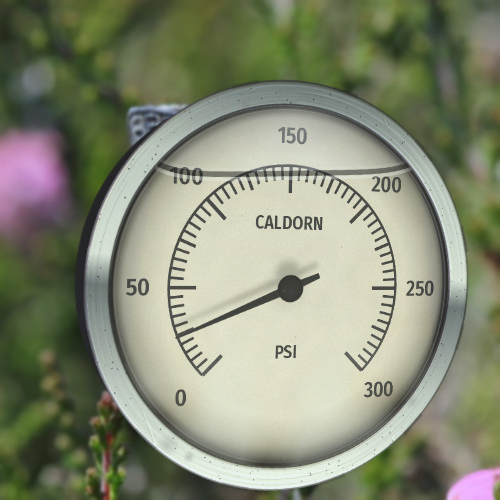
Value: 25 psi
